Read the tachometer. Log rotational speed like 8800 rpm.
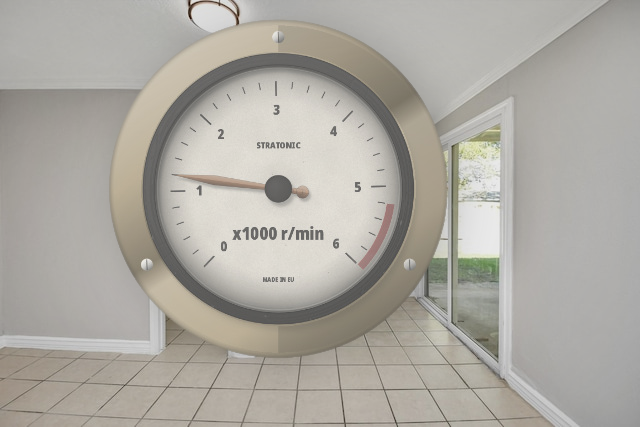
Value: 1200 rpm
